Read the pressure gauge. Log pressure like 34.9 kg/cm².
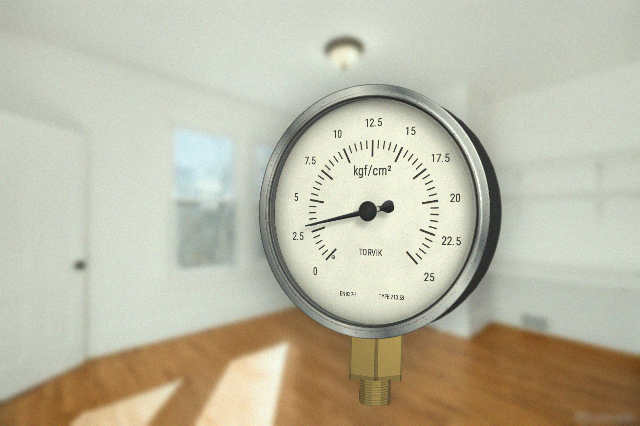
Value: 3 kg/cm²
